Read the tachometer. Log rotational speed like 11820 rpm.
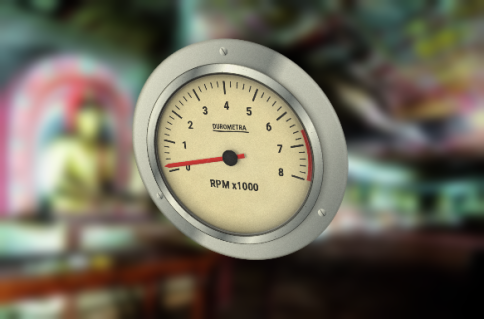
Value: 200 rpm
